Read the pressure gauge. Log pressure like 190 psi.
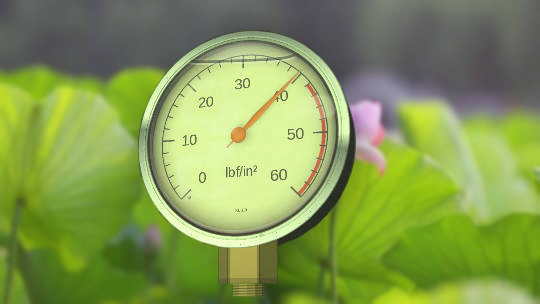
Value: 40 psi
